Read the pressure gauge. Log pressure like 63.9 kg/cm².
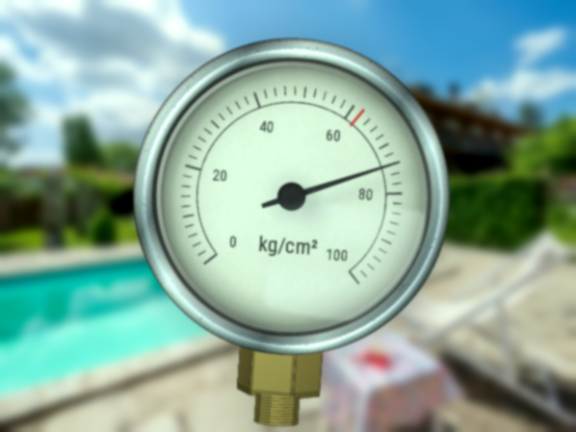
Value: 74 kg/cm²
